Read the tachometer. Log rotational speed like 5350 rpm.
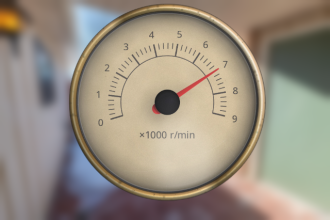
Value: 7000 rpm
